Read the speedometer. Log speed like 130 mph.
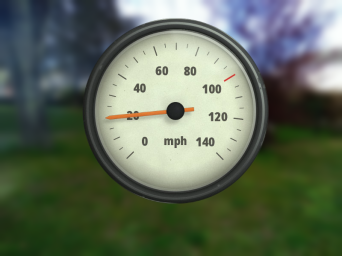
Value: 20 mph
